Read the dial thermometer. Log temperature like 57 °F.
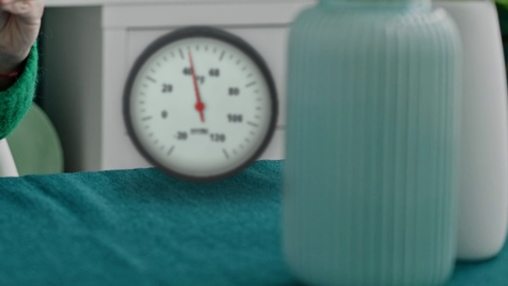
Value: 44 °F
